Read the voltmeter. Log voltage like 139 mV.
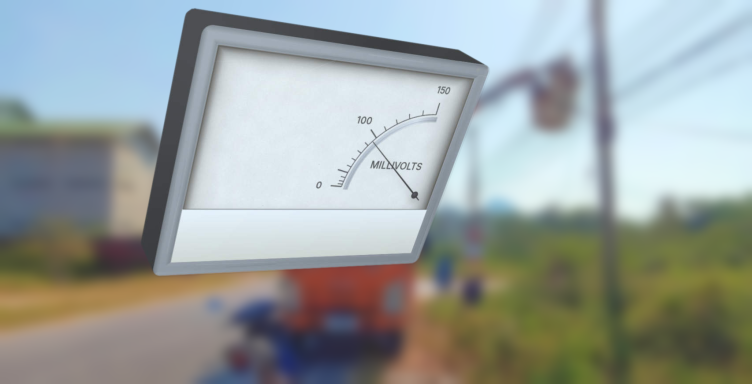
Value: 95 mV
